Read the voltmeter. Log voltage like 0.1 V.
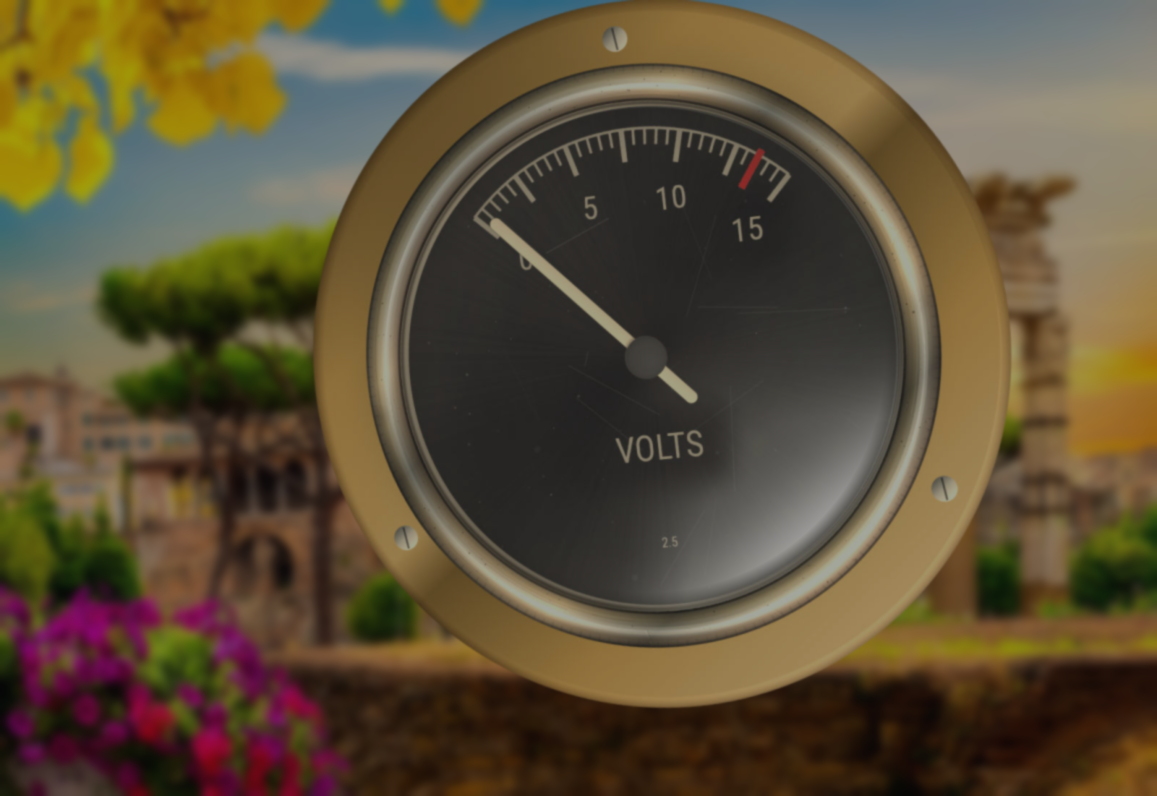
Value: 0.5 V
